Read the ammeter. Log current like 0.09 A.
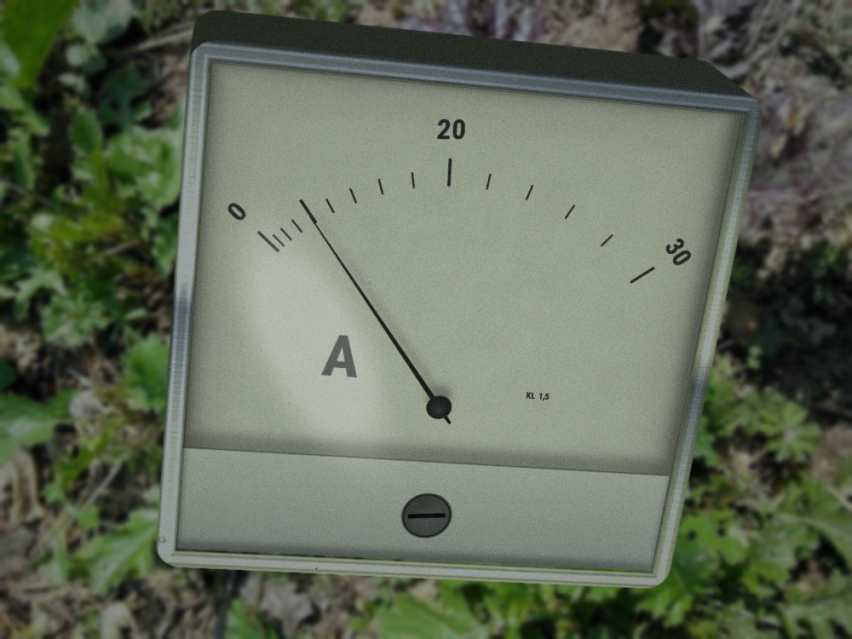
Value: 10 A
